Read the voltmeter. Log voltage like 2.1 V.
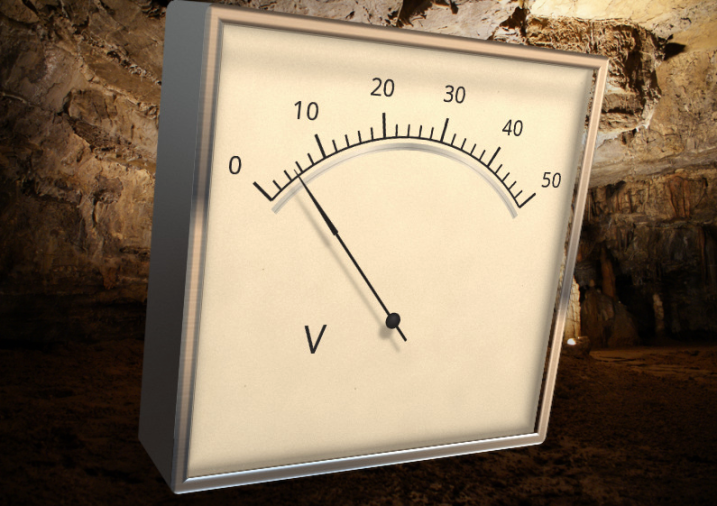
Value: 5 V
